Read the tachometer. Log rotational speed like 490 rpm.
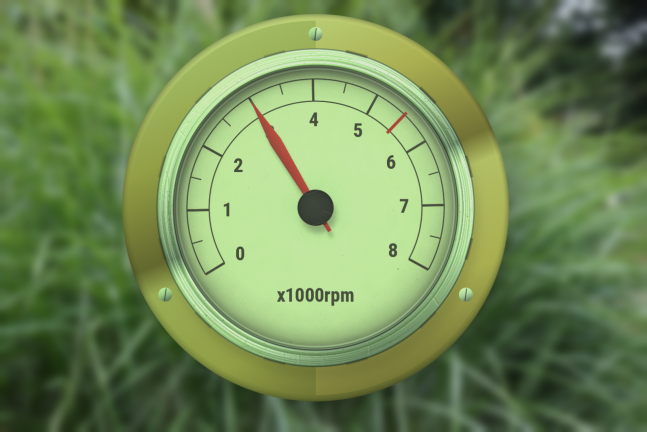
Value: 3000 rpm
